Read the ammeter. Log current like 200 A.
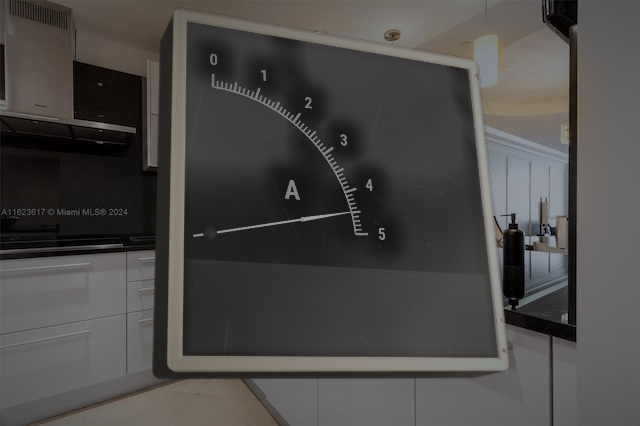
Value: 4.5 A
